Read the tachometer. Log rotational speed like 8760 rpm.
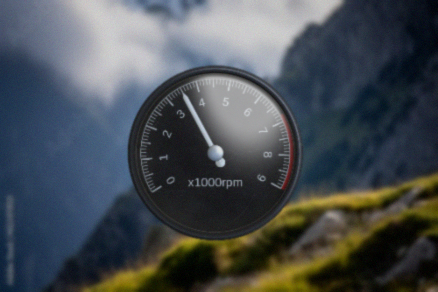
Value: 3500 rpm
